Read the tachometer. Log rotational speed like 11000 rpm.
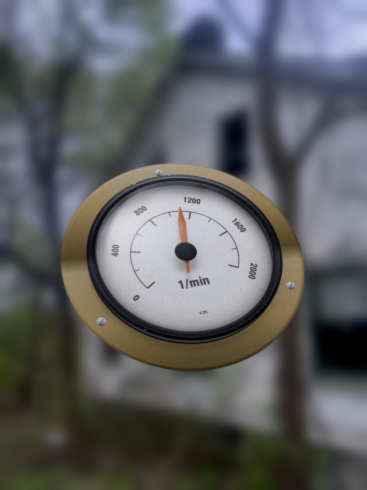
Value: 1100 rpm
